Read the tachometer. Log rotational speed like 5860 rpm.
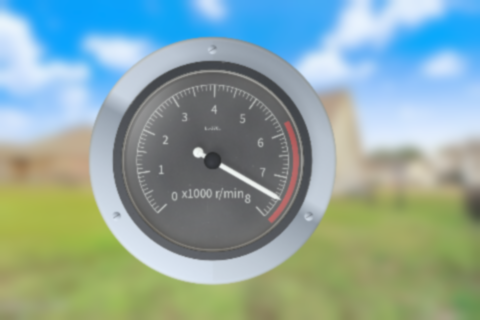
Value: 7500 rpm
